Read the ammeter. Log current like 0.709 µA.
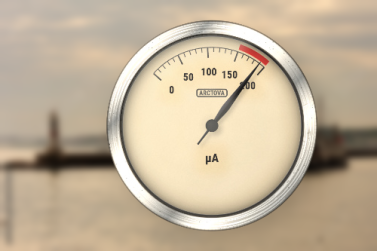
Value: 190 µA
